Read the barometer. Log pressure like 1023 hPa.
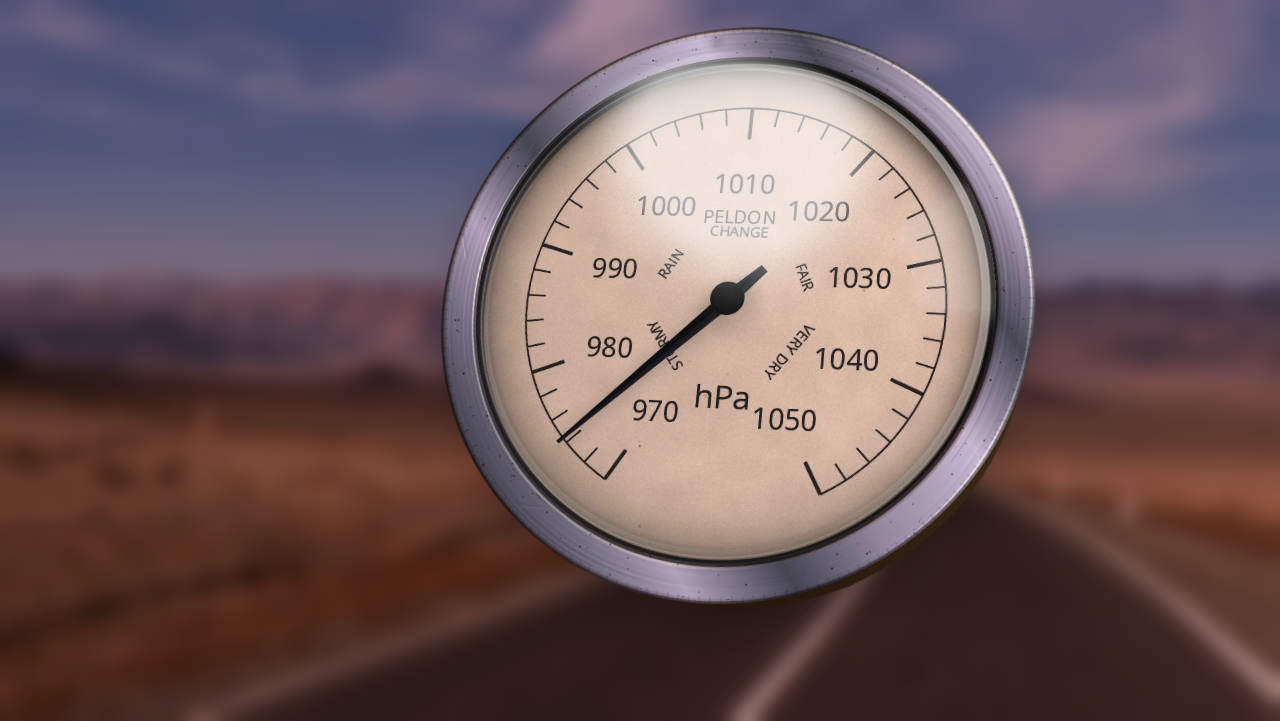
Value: 974 hPa
